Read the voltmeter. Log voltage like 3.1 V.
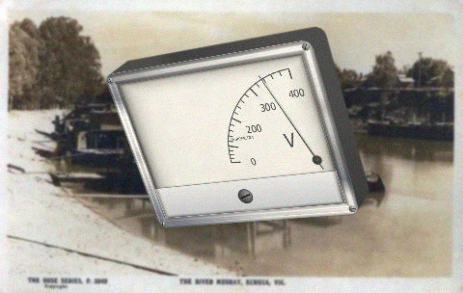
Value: 340 V
